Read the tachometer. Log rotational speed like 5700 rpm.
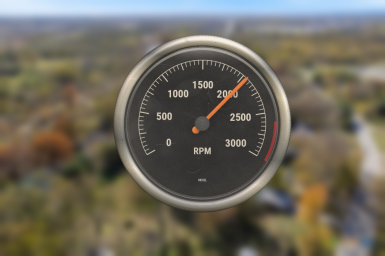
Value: 2050 rpm
